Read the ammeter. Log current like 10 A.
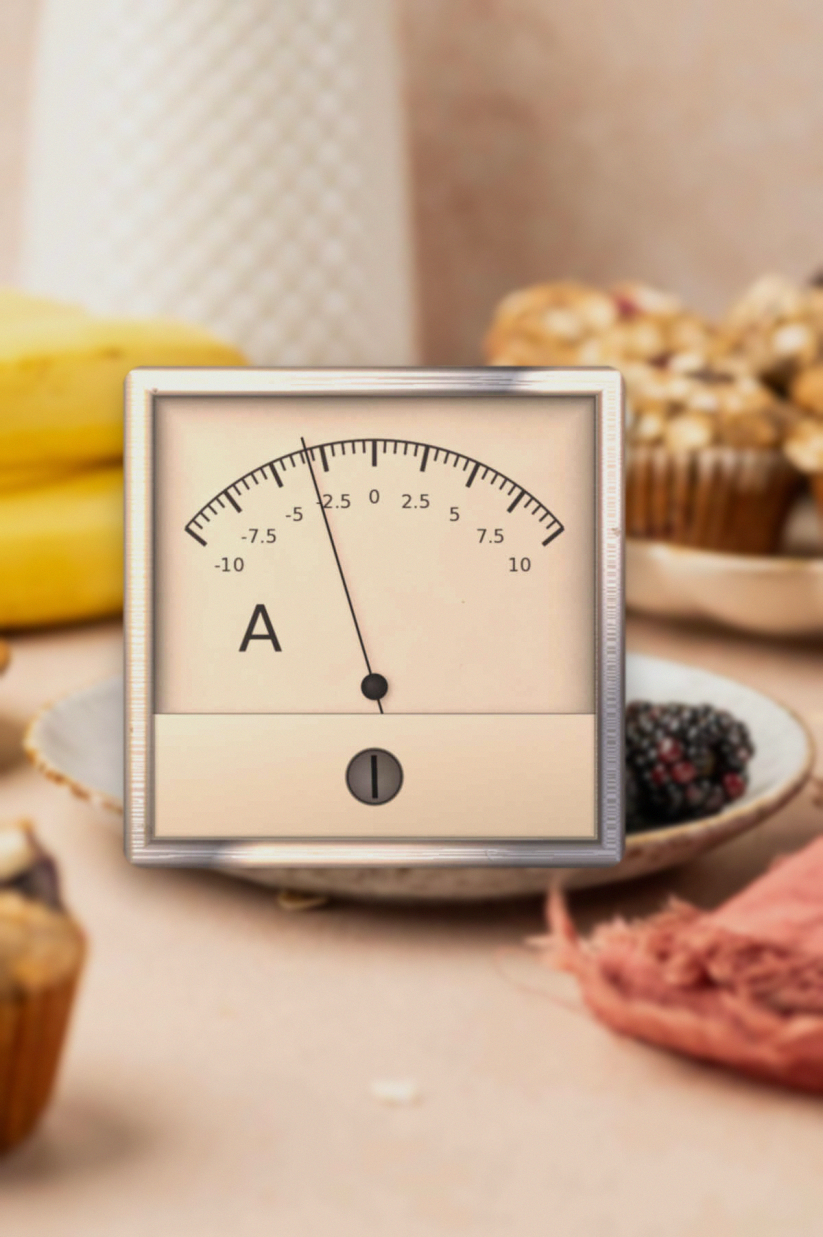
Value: -3.25 A
